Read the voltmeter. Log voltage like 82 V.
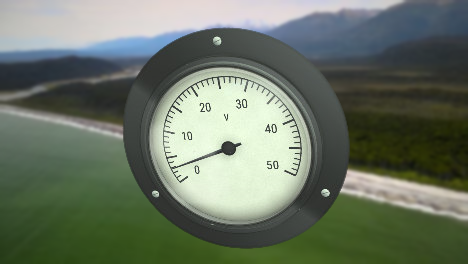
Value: 3 V
